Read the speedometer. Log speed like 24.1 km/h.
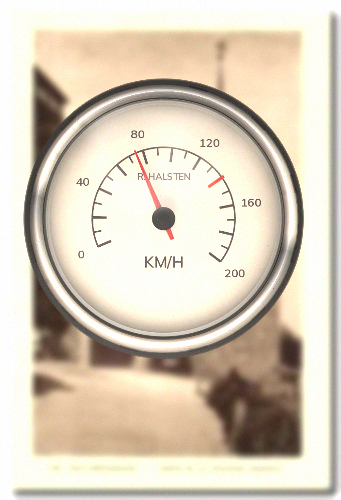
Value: 75 km/h
